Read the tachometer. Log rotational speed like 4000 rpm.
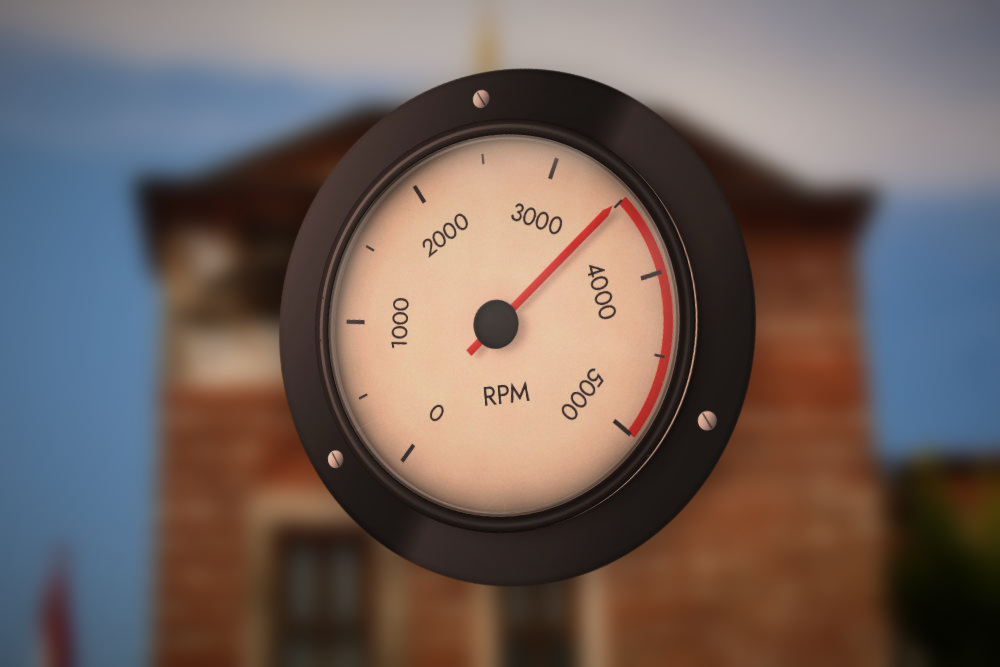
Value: 3500 rpm
